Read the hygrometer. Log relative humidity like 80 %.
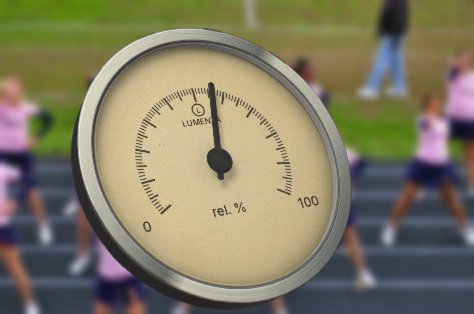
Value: 55 %
